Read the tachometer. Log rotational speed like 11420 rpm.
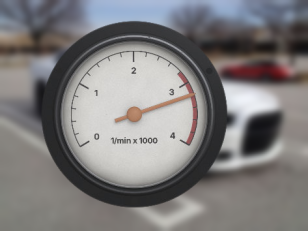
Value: 3200 rpm
